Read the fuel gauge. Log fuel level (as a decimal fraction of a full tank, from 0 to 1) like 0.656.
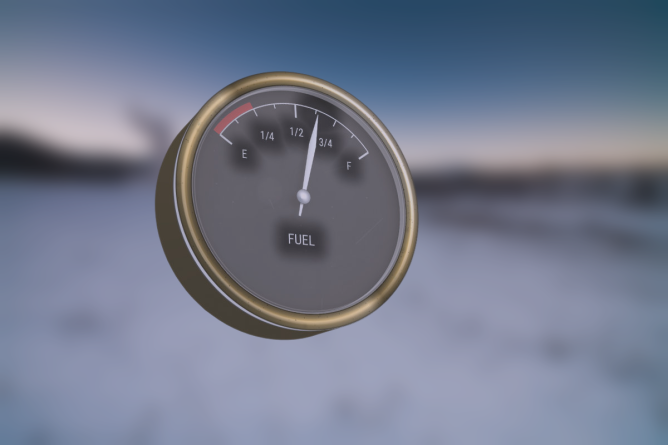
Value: 0.625
